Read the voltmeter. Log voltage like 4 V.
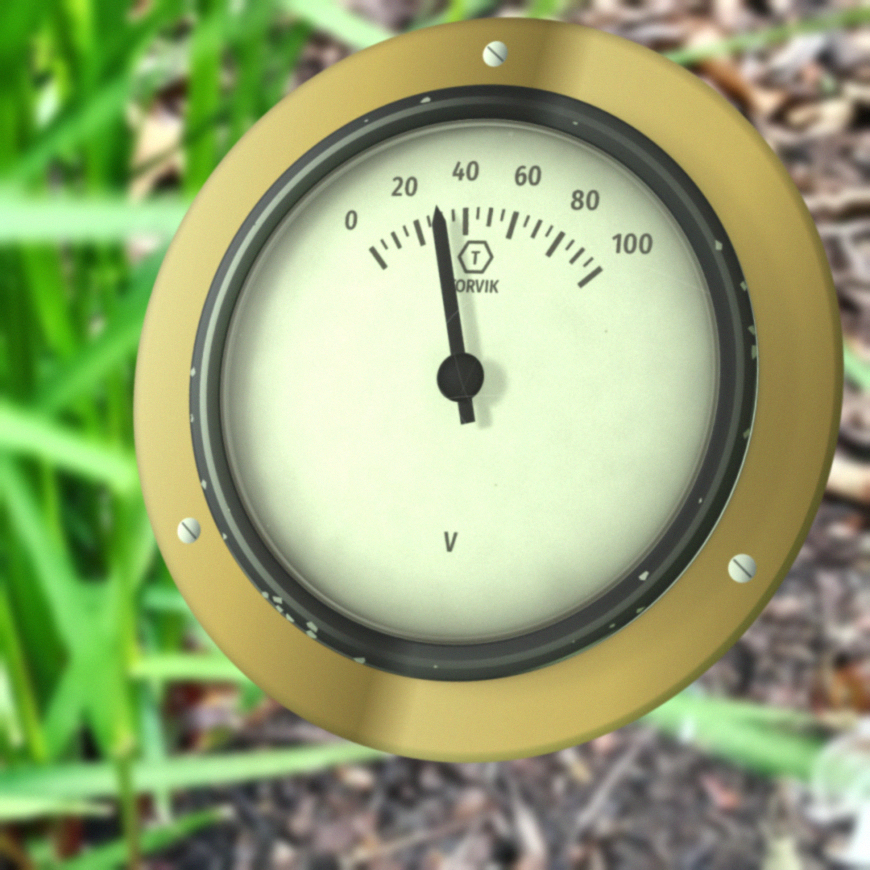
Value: 30 V
